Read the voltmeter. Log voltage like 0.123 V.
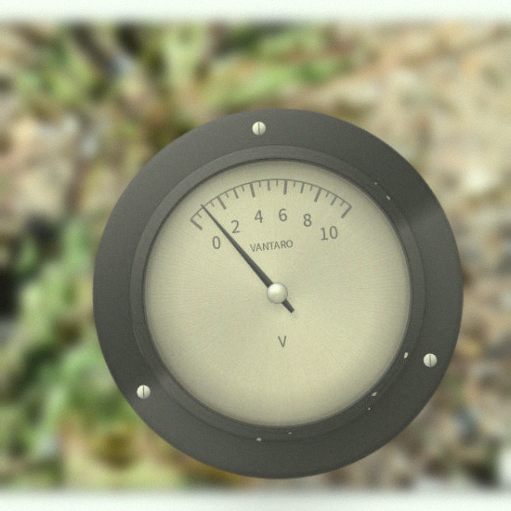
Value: 1 V
